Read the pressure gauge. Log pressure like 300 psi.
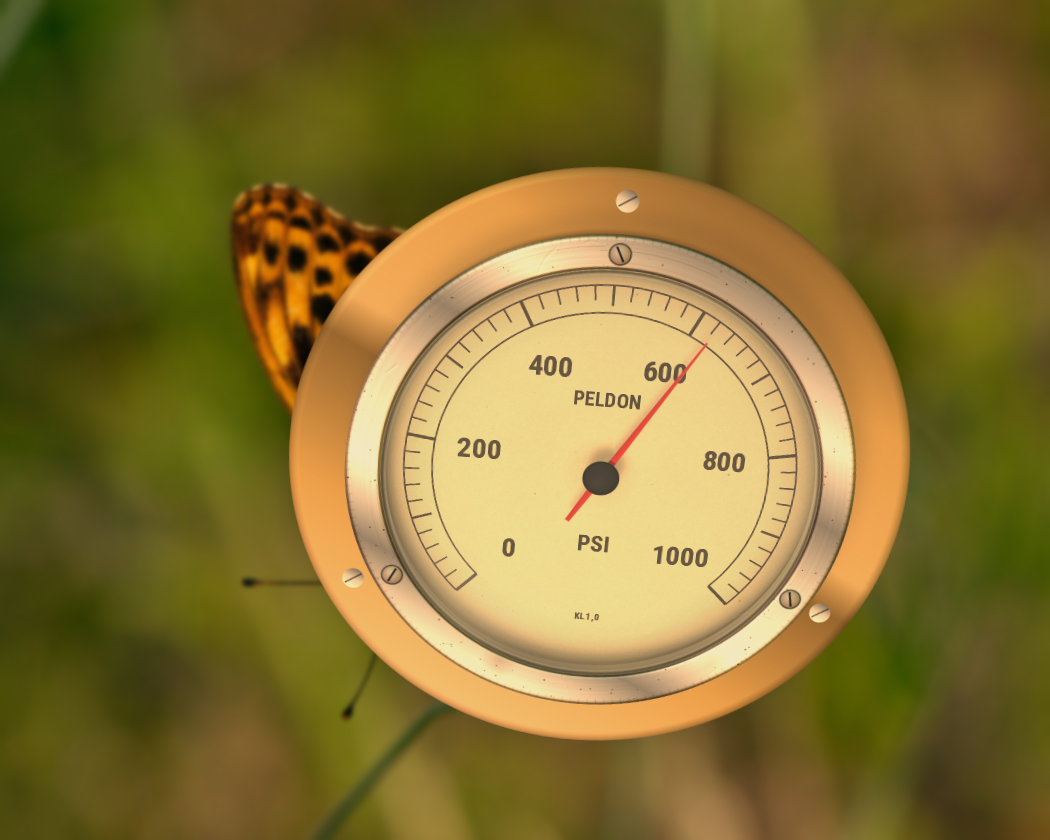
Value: 620 psi
